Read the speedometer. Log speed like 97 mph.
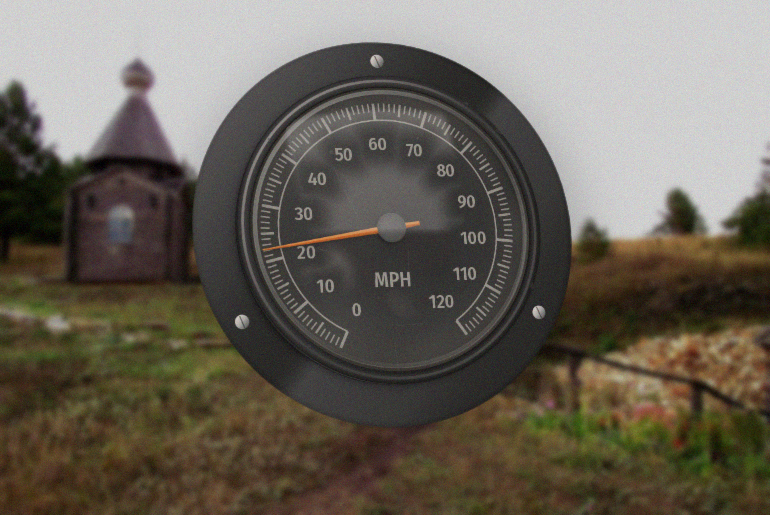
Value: 22 mph
